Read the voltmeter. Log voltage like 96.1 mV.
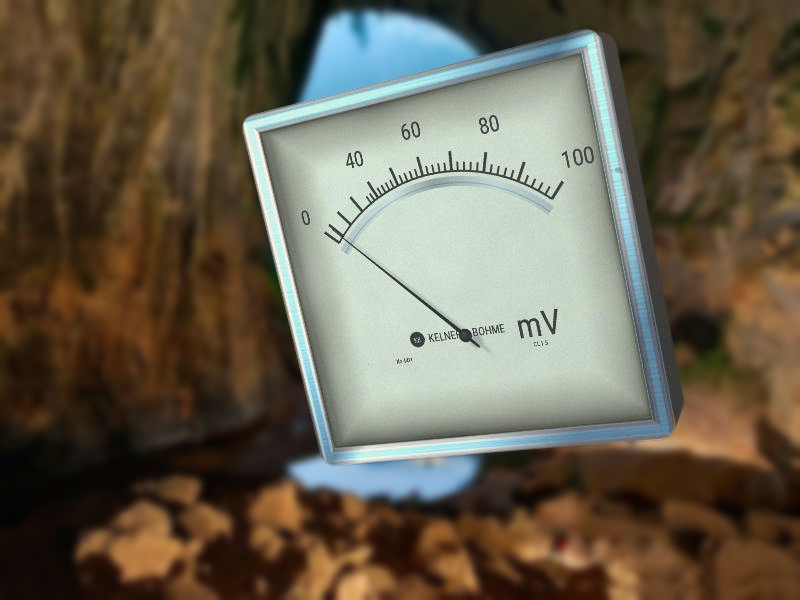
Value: 10 mV
